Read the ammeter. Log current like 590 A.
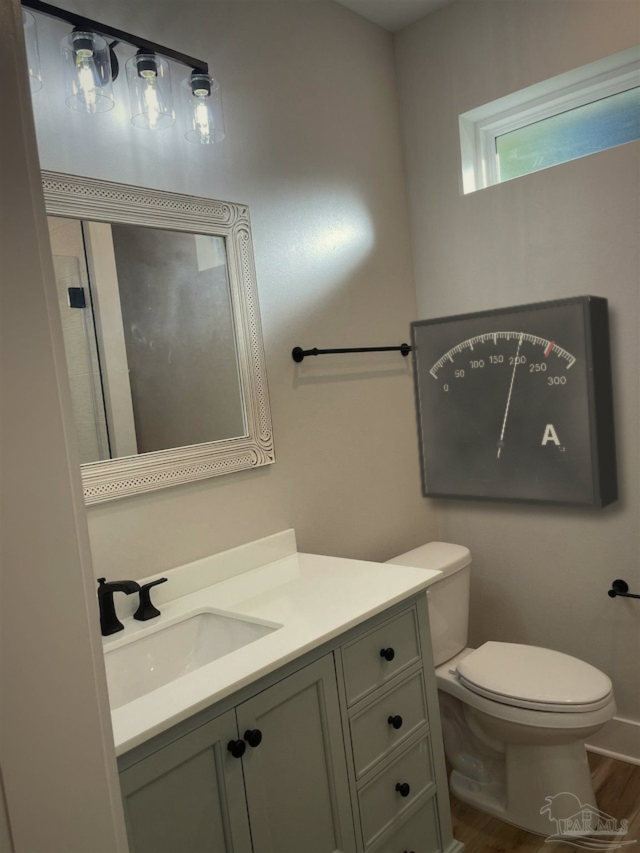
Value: 200 A
